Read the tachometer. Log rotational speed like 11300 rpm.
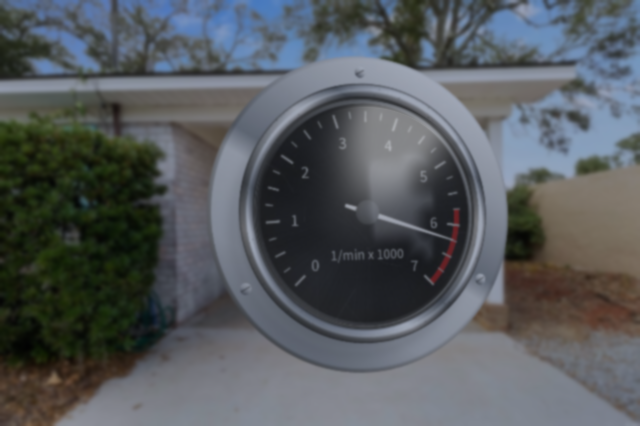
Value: 6250 rpm
